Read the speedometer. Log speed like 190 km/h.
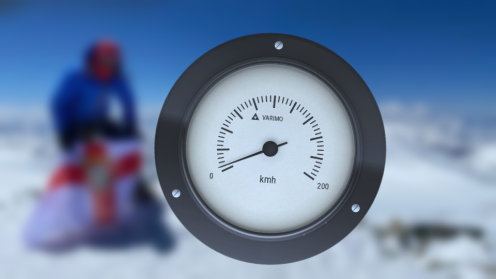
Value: 4 km/h
